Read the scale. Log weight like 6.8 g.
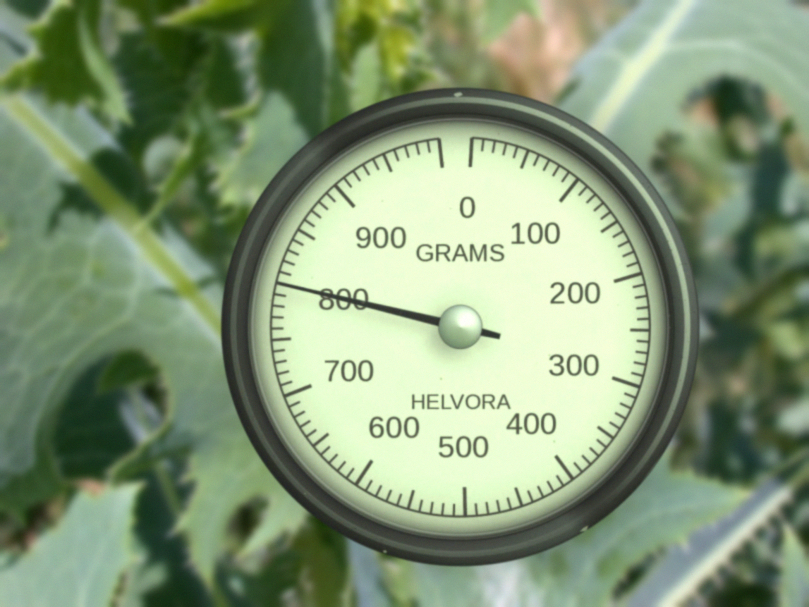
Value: 800 g
